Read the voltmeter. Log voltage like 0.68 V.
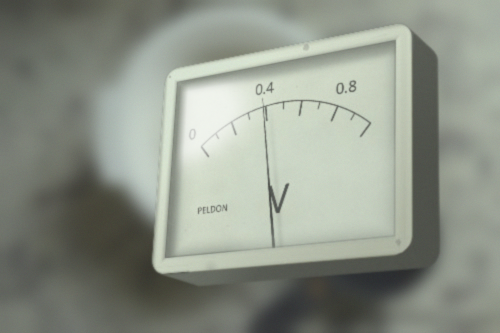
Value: 0.4 V
